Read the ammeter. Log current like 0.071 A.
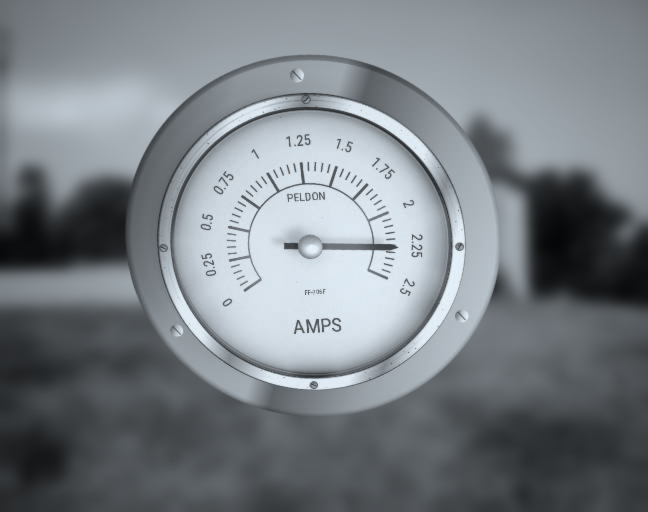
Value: 2.25 A
